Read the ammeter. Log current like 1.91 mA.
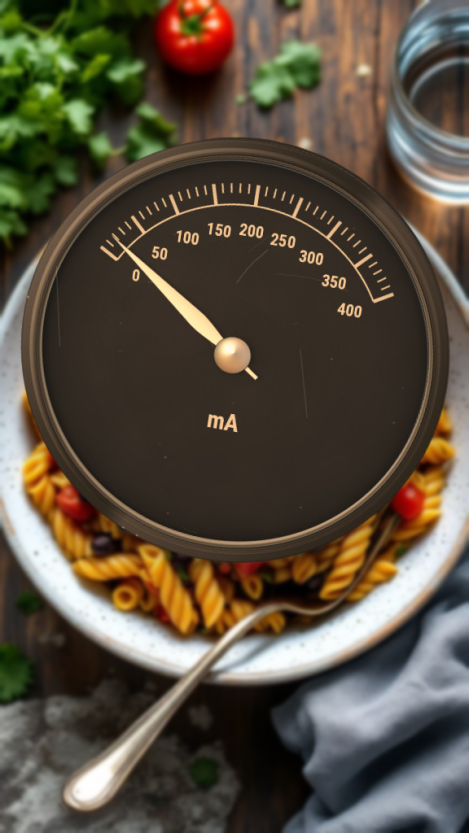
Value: 20 mA
